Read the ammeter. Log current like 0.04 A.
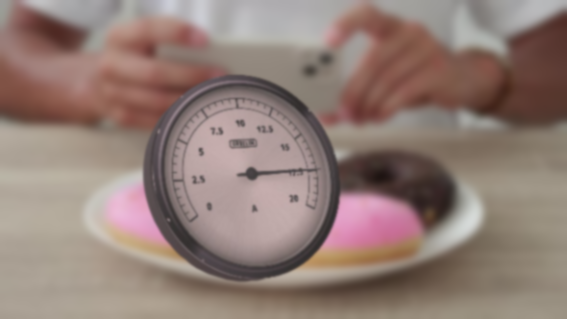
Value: 17.5 A
